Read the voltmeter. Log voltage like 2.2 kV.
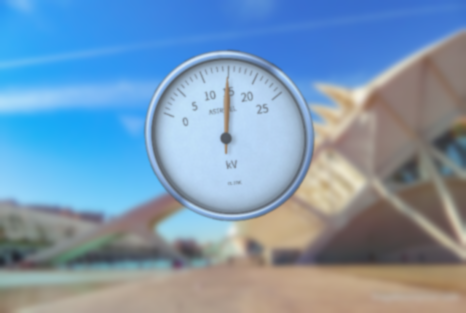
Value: 15 kV
